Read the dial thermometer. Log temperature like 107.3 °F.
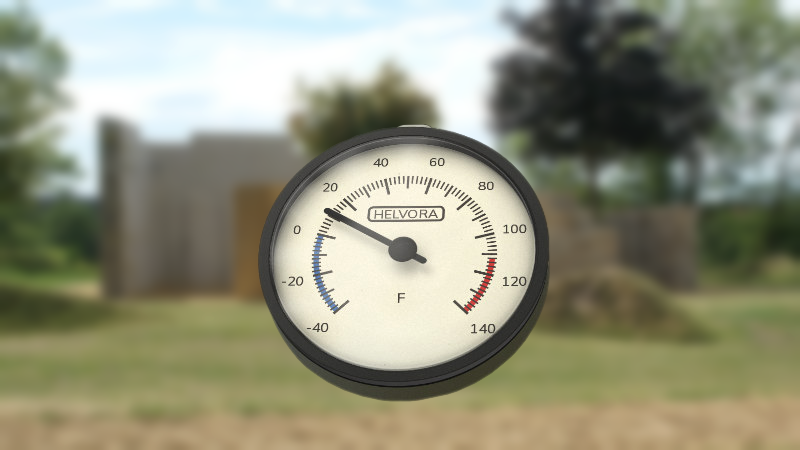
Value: 10 °F
